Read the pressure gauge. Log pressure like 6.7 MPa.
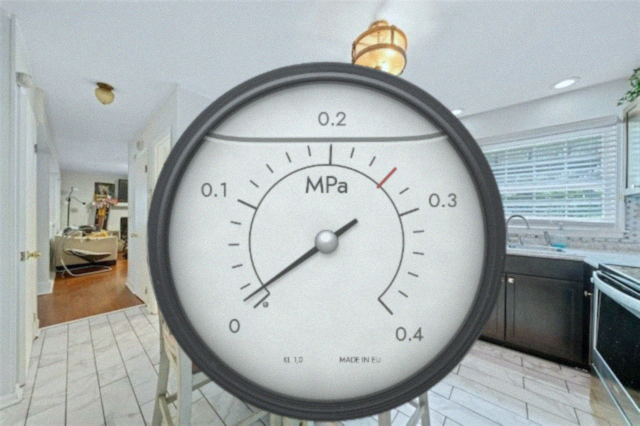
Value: 0.01 MPa
